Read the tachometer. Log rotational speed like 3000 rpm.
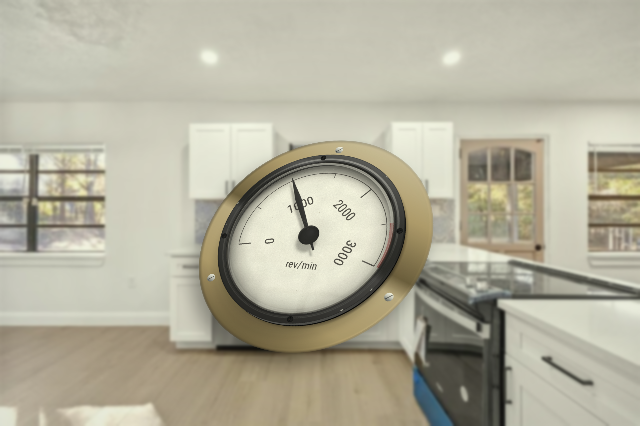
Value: 1000 rpm
